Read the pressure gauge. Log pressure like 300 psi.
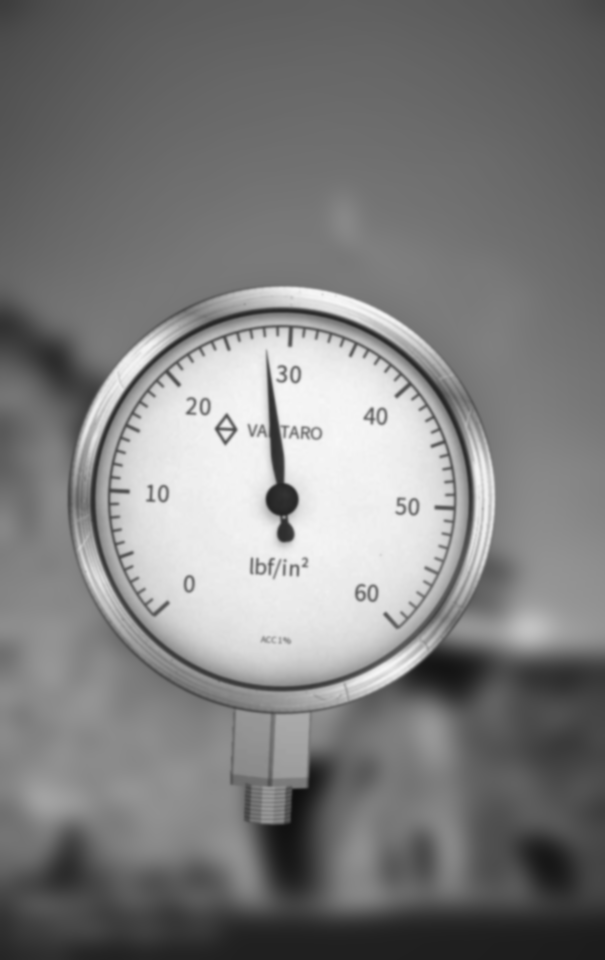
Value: 28 psi
